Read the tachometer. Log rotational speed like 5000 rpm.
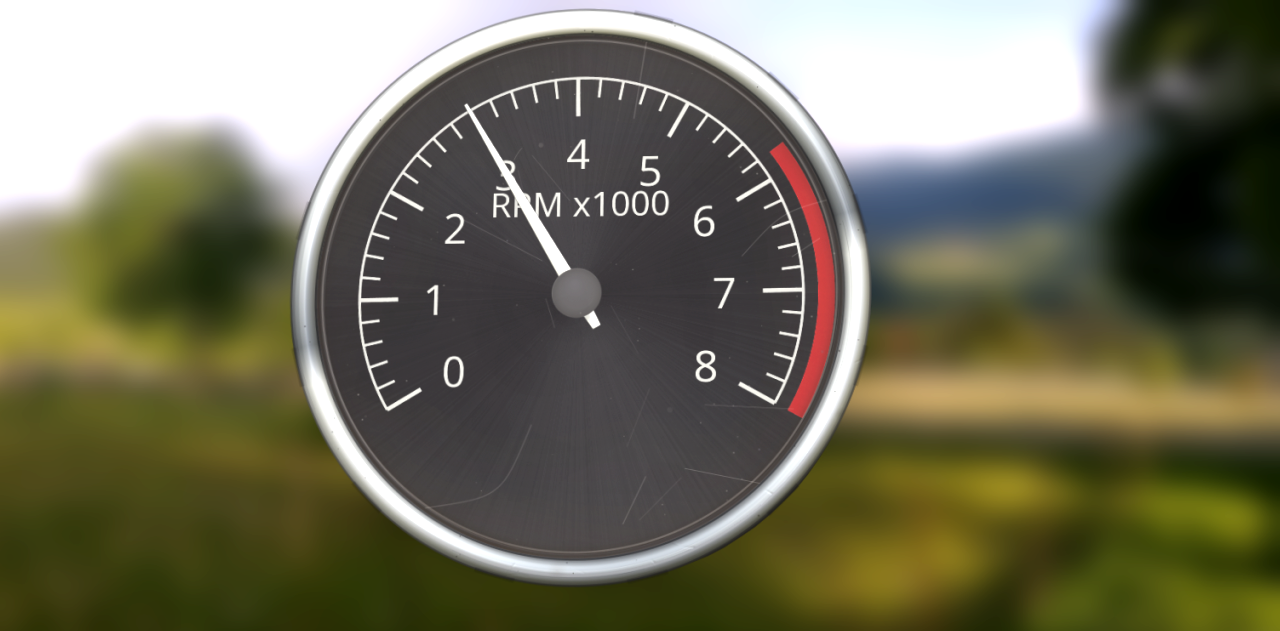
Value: 3000 rpm
